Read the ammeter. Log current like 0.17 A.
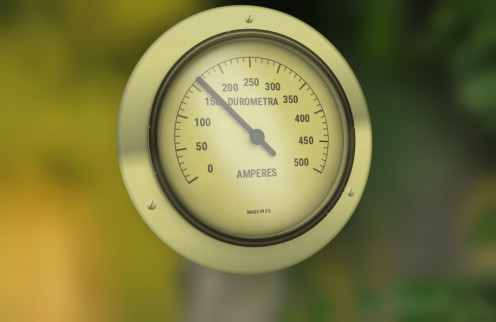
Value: 160 A
